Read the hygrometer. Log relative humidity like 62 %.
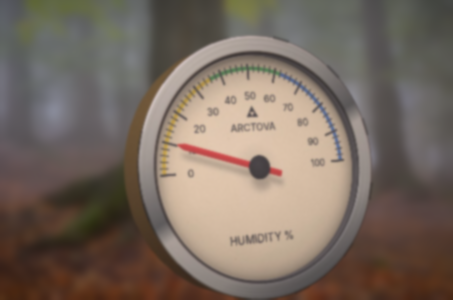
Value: 10 %
